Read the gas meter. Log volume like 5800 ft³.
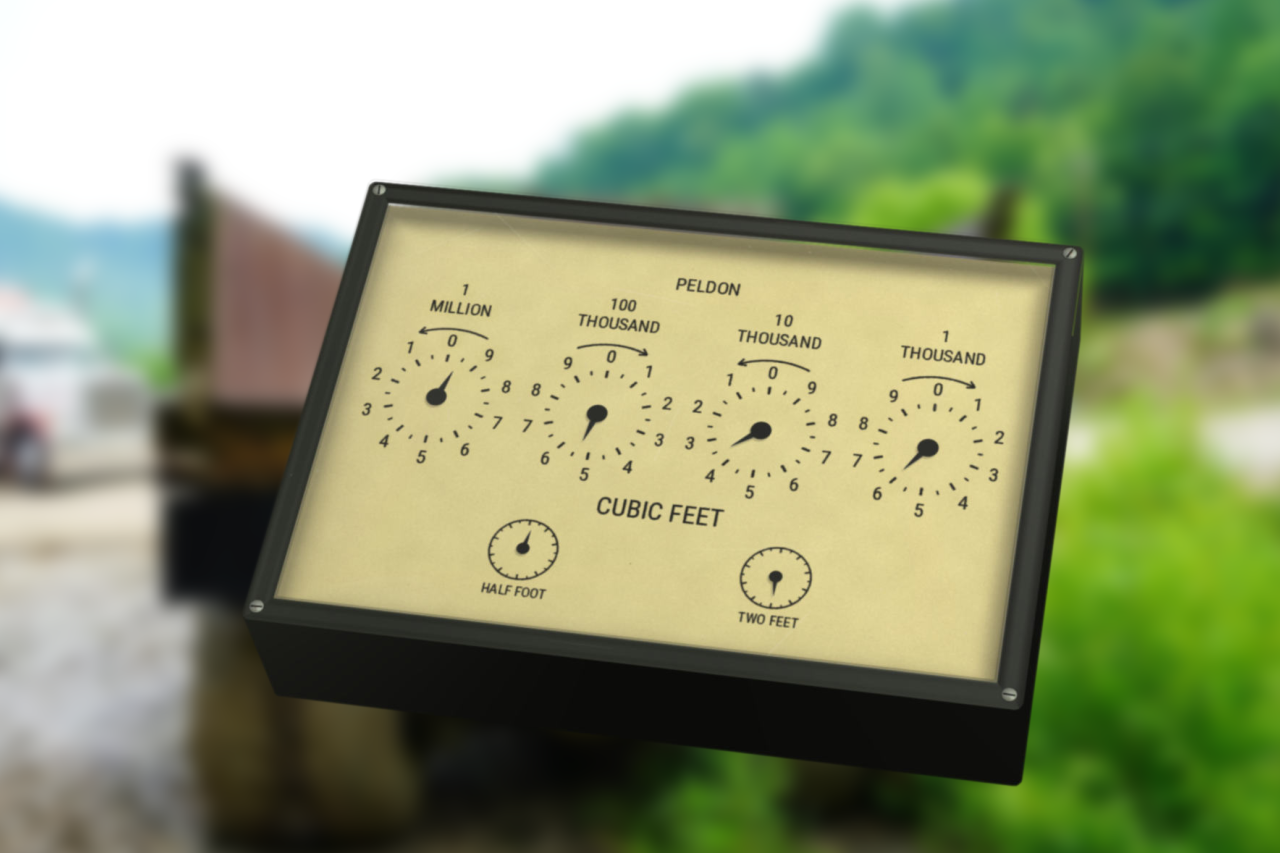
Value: 953600 ft³
